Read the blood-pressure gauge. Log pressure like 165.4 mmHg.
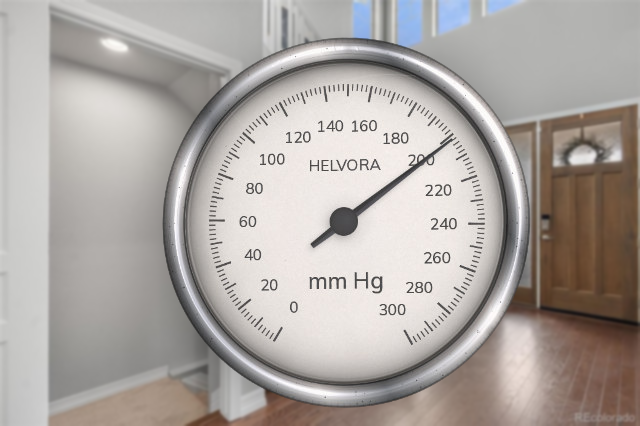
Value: 202 mmHg
